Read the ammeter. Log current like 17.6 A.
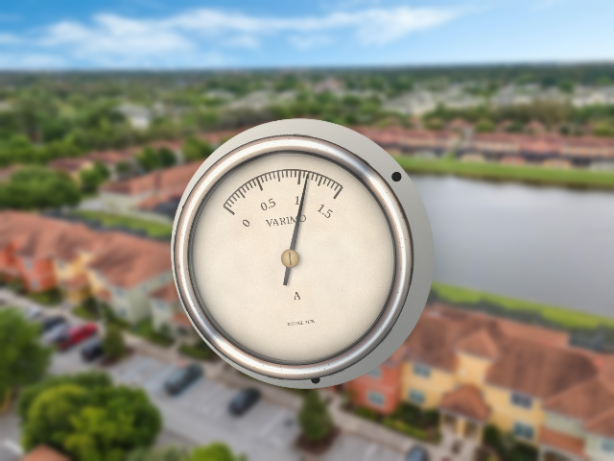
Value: 1.1 A
